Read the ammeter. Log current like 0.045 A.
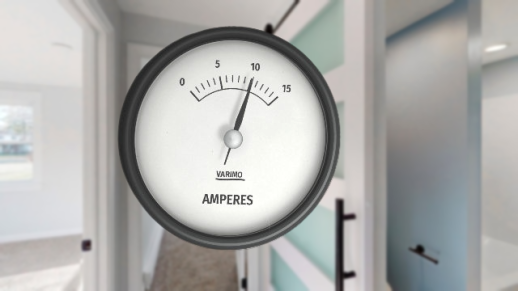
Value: 10 A
